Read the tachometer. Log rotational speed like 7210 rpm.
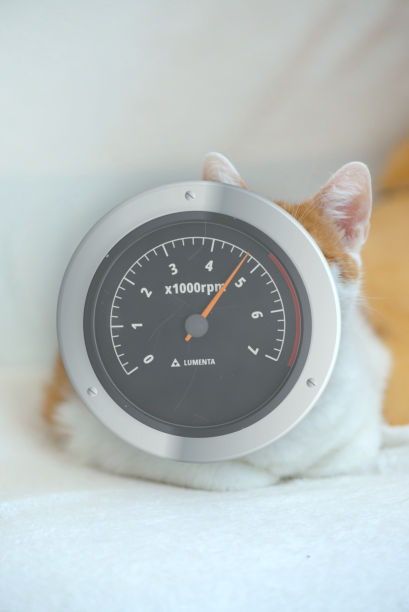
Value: 4700 rpm
